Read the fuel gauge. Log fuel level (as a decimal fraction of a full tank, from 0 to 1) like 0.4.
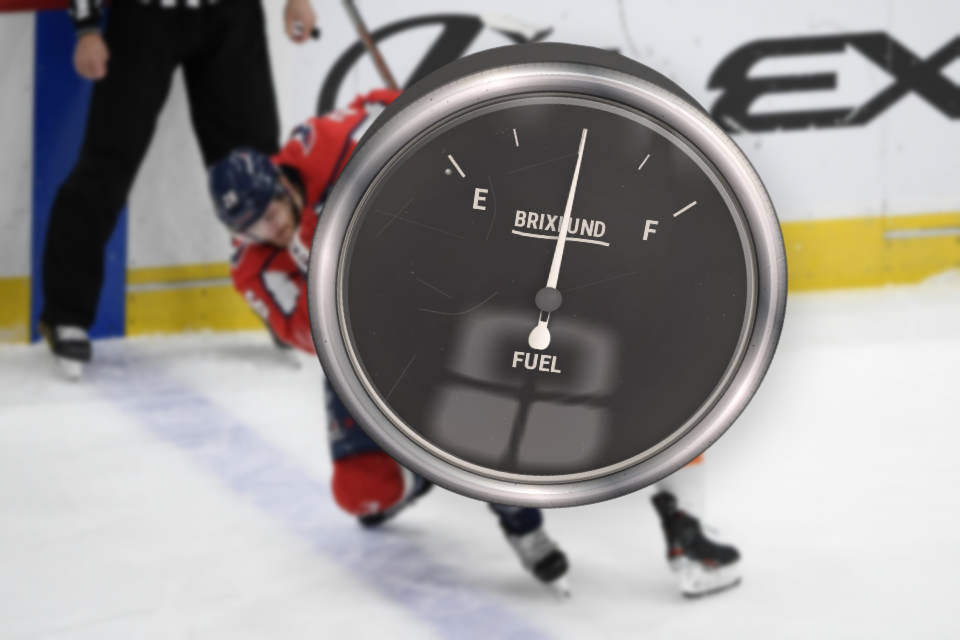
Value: 0.5
